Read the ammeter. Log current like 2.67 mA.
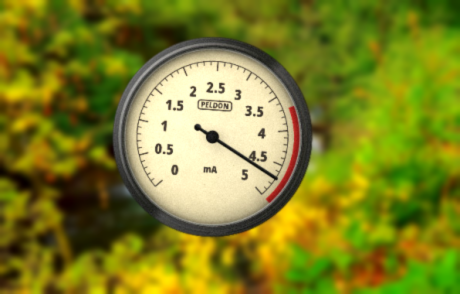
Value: 4.7 mA
